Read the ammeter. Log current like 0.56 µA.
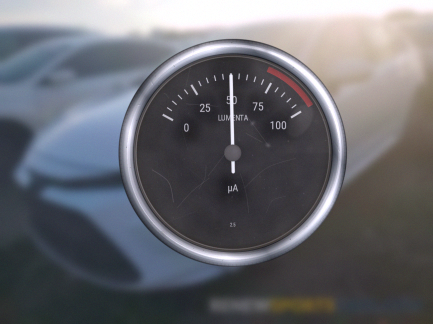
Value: 50 µA
